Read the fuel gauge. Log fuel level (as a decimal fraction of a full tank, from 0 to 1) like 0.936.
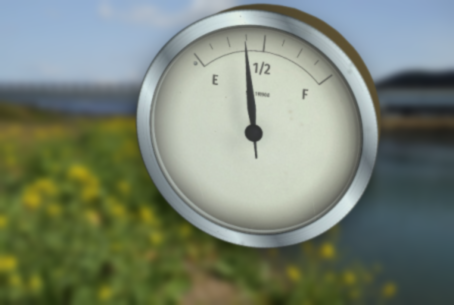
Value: 0.375
